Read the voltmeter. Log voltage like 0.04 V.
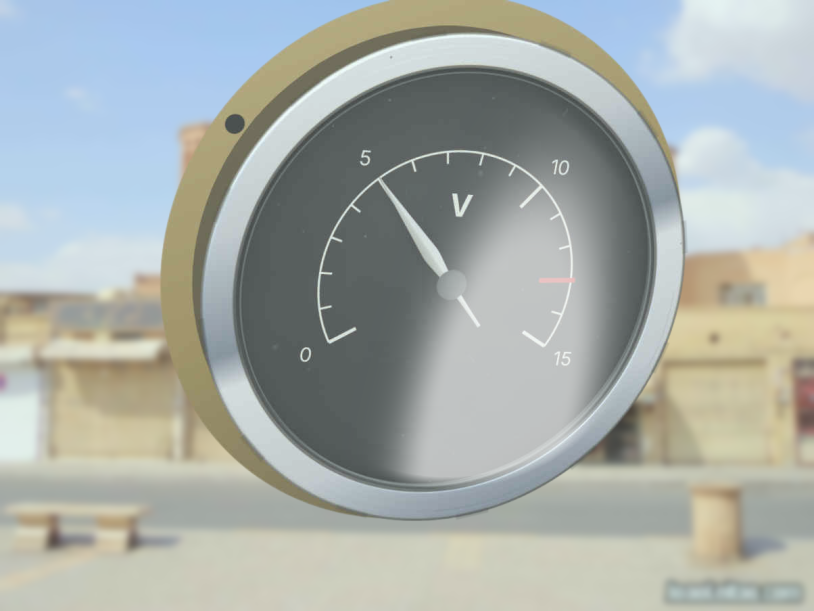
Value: 5 V
